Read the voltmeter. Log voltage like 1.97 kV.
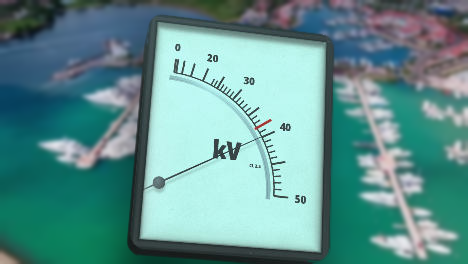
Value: 40 kV
